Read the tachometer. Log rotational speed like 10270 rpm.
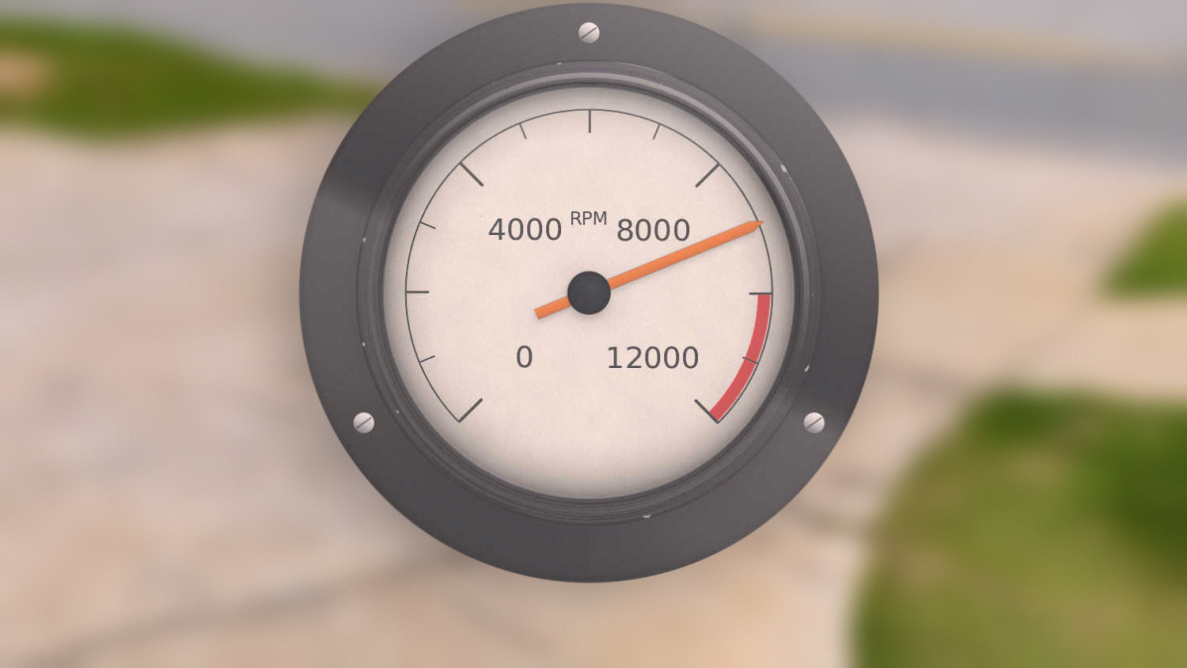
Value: 9000 rpm
